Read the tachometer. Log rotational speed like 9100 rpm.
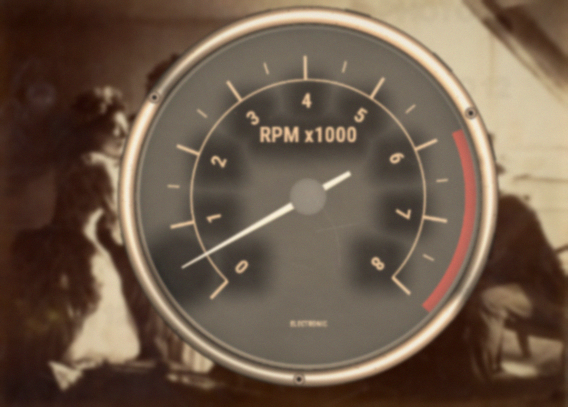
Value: 500 rpm
